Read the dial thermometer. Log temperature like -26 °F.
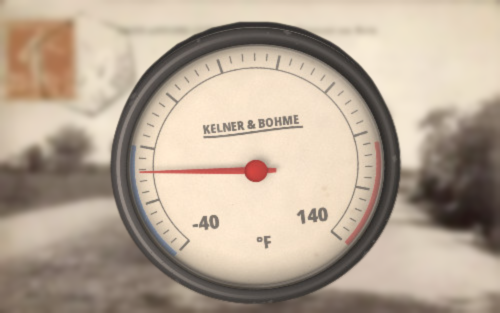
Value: -8 °F
